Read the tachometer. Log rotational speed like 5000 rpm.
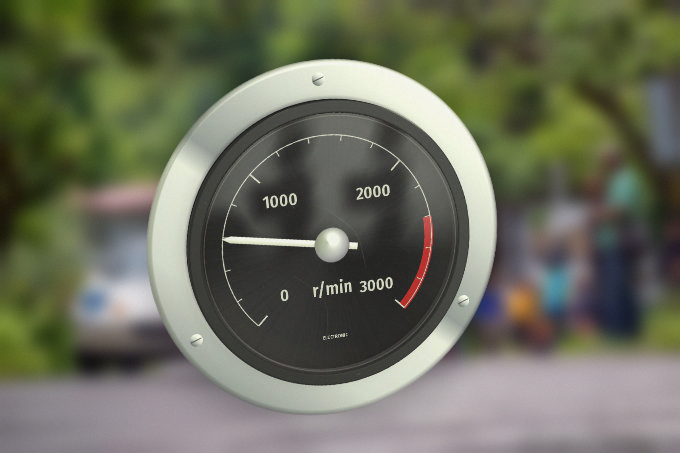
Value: 600 rpm
